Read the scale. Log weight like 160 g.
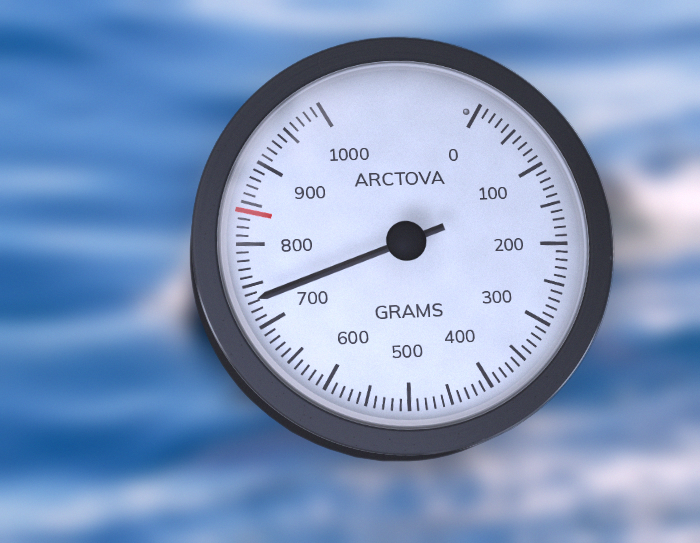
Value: 730 g
